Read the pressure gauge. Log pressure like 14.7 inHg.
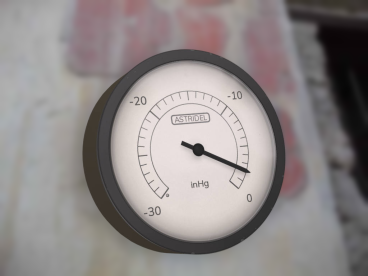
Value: -2 inHg
